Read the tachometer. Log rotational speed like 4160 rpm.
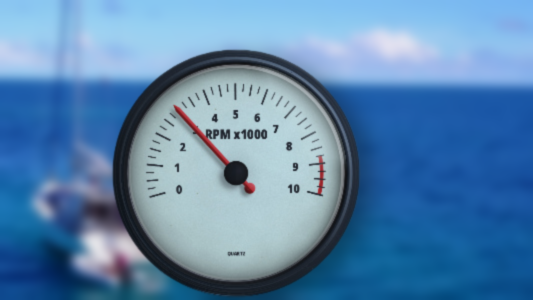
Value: 3000 rpm
